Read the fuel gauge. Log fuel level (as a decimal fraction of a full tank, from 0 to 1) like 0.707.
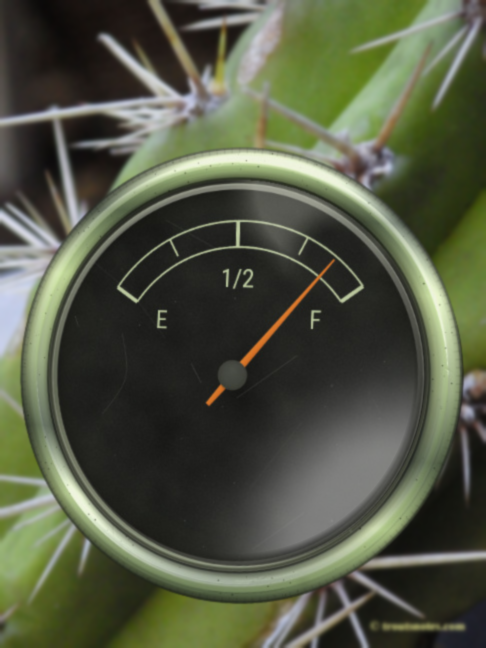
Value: 0.875
